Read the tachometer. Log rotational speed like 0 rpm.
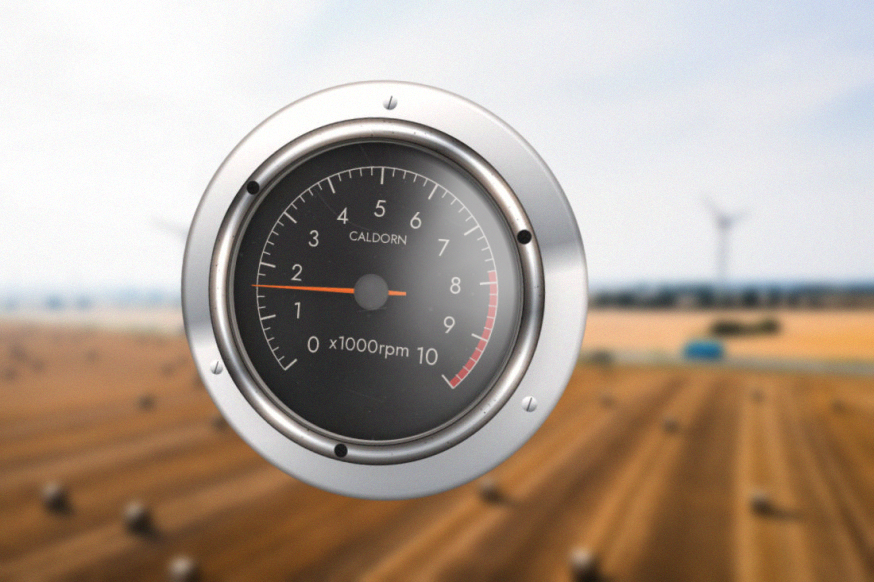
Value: 1600 rpm
